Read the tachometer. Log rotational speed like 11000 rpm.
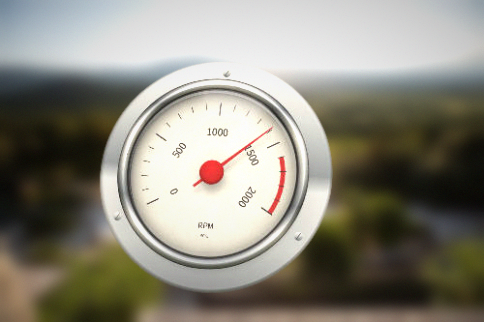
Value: 1400 rpm
